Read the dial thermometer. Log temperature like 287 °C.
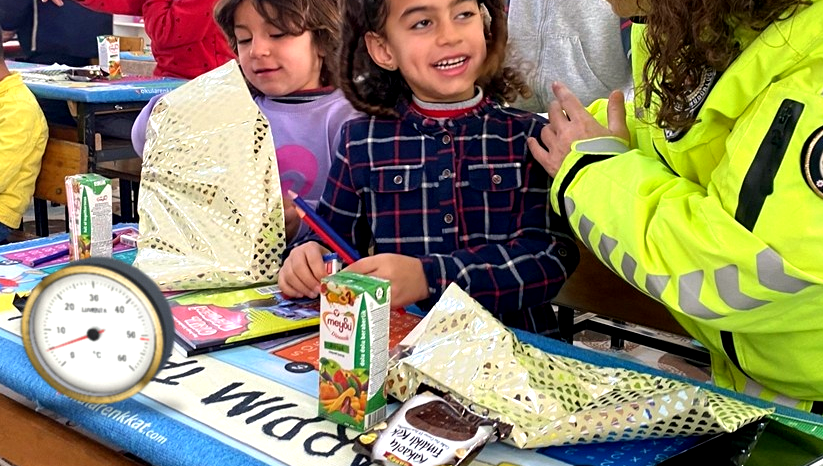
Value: 5 °C
